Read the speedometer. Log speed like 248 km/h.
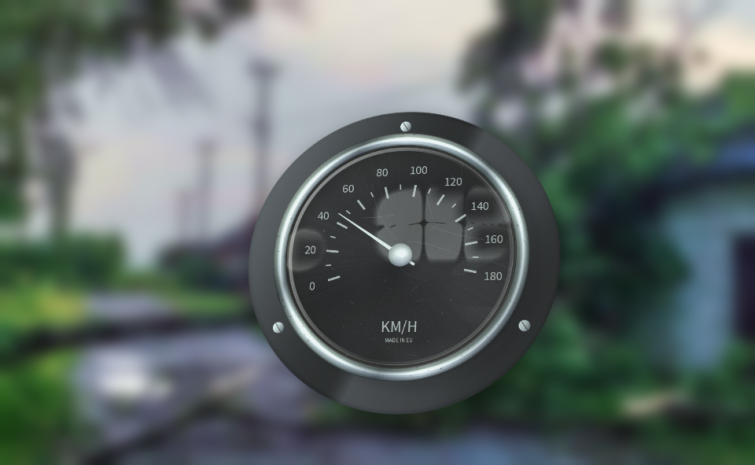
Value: 45 km/h
